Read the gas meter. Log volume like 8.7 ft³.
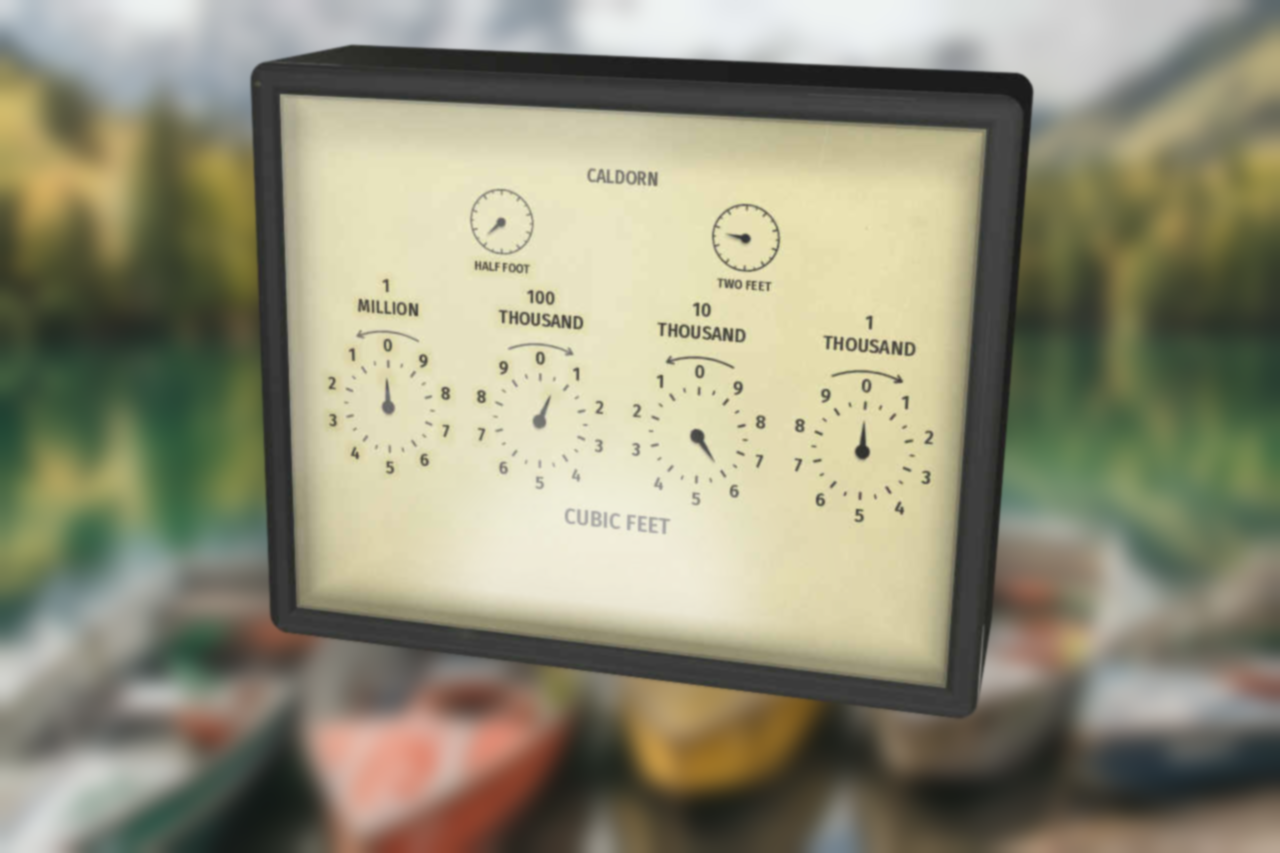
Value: 6000 ft³
